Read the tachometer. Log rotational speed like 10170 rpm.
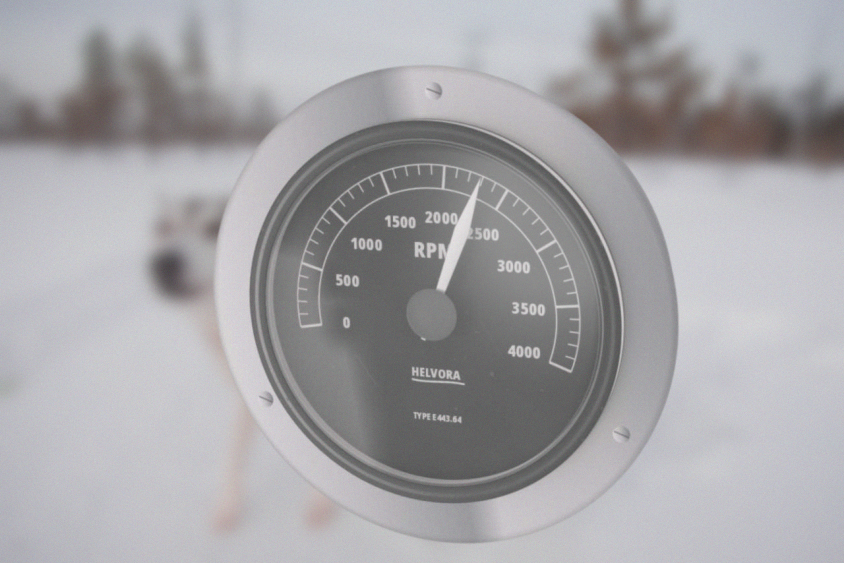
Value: 2300 rpm
